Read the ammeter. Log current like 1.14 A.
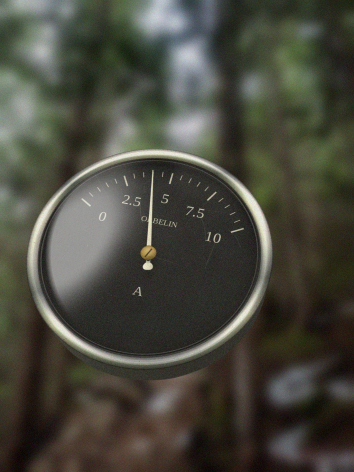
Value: 4 A
